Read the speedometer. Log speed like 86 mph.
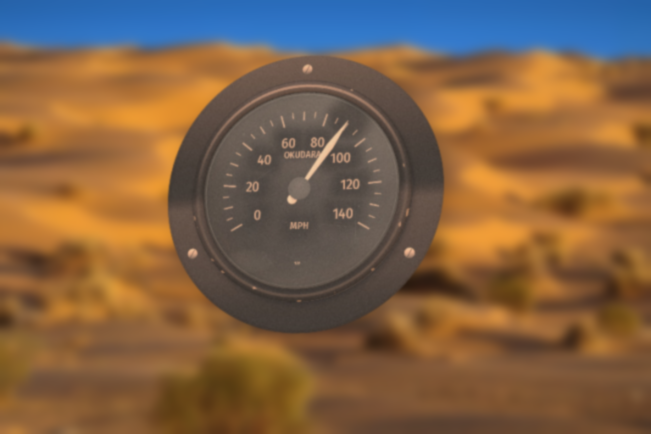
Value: 90 mph
